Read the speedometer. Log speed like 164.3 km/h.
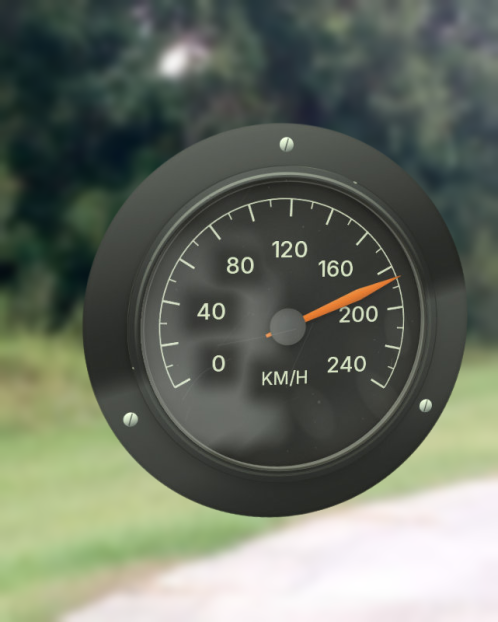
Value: 185 km/h
